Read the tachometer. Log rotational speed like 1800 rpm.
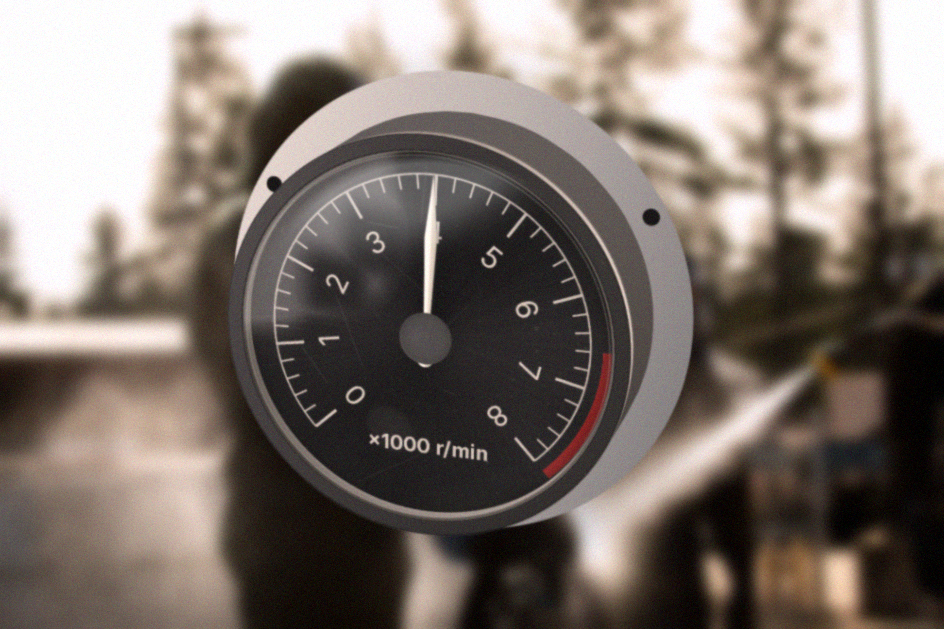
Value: 4000 rpm
